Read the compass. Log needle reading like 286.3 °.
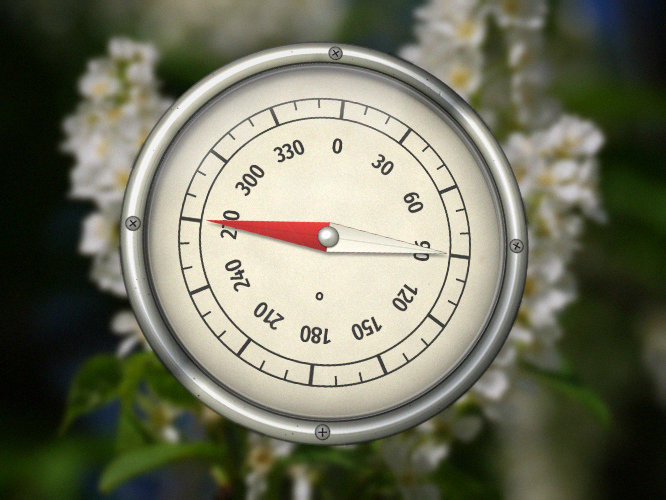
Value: 270 °
